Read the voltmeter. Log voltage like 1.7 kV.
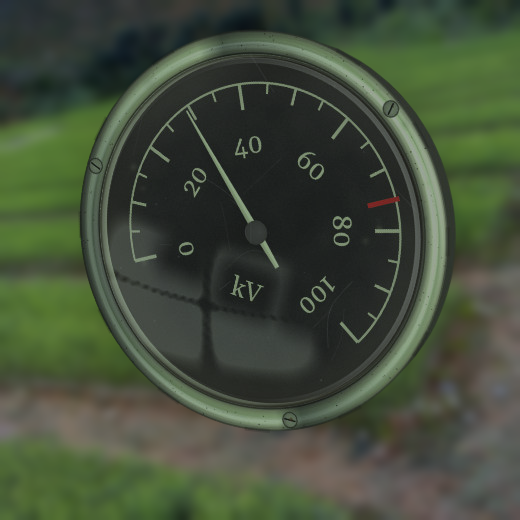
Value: 30 kV
